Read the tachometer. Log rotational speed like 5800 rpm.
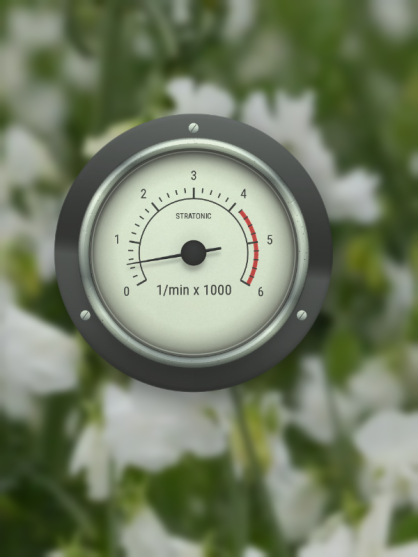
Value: 500 rpm
